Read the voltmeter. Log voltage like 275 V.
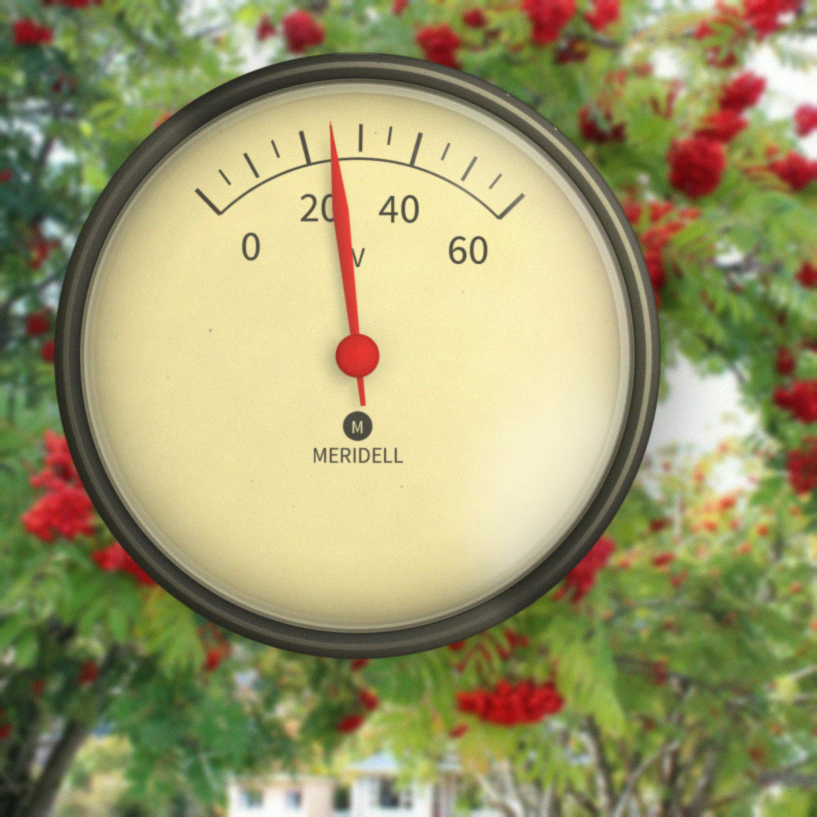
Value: 25 V
